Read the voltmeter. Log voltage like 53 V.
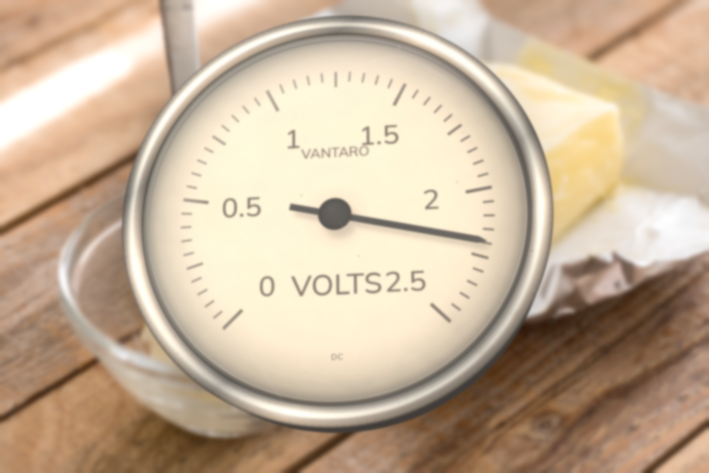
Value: 2.2 V
